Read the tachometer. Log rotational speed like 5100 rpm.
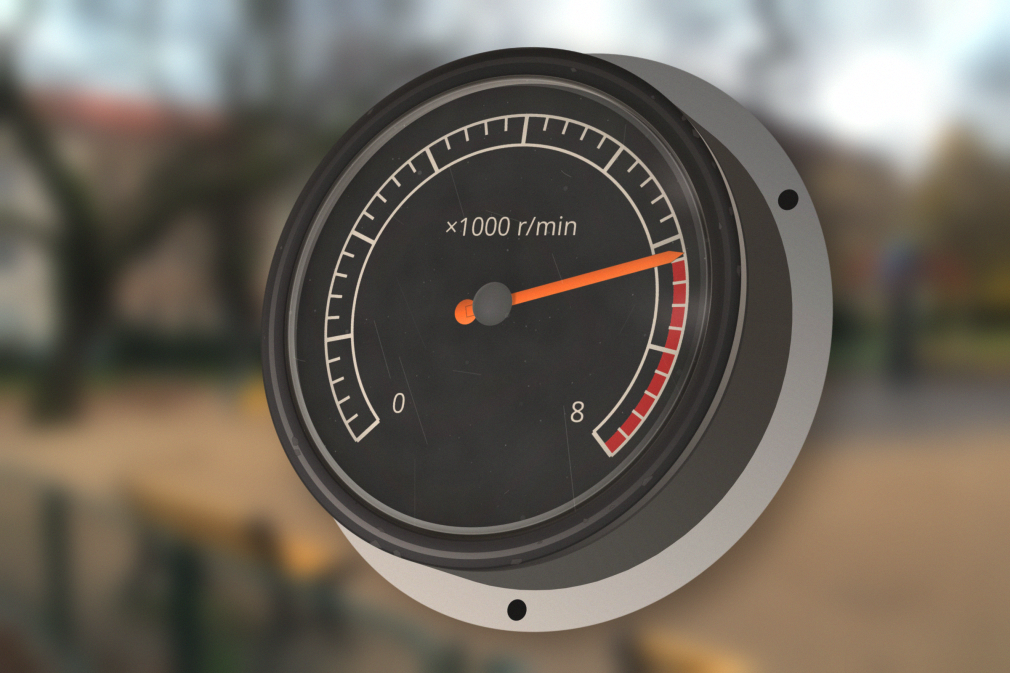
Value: 6200 rpm
